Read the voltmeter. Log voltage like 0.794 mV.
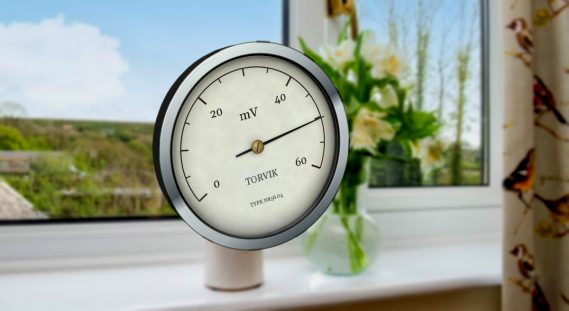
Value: 50 mV
